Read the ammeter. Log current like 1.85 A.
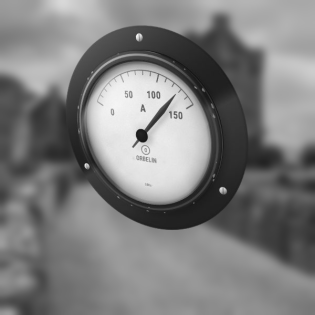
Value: 130 A
